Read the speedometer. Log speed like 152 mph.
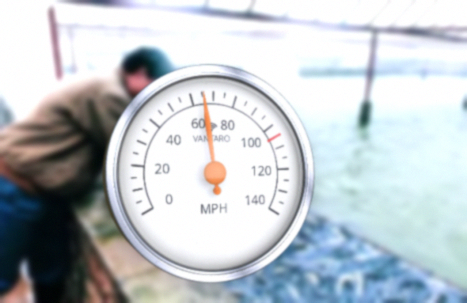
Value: 65 mph
